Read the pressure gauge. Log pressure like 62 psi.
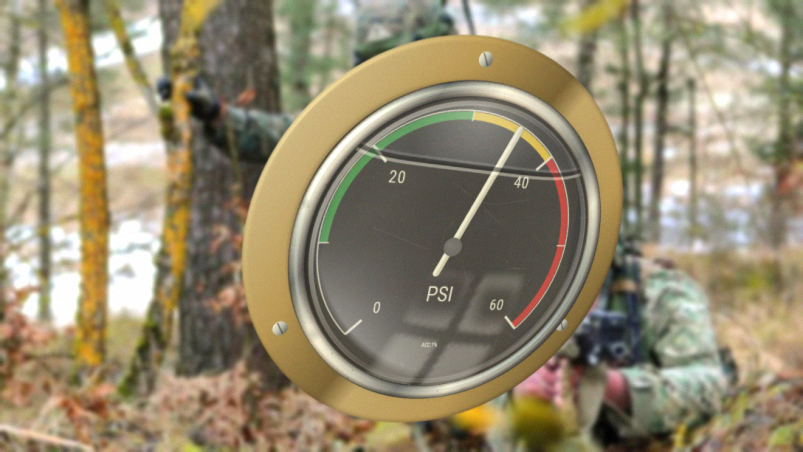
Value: 35 psi
